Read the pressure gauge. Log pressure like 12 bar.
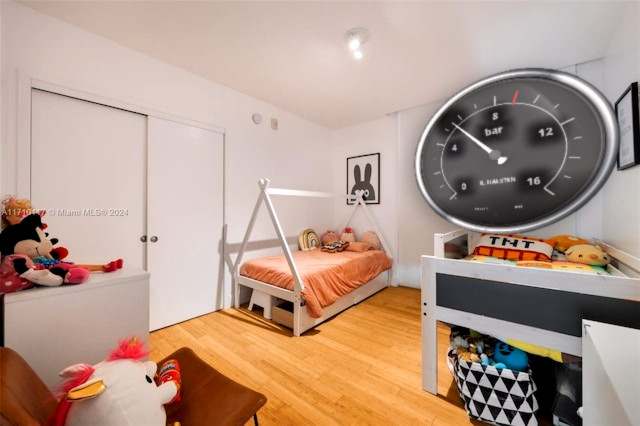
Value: 5.5 bar
